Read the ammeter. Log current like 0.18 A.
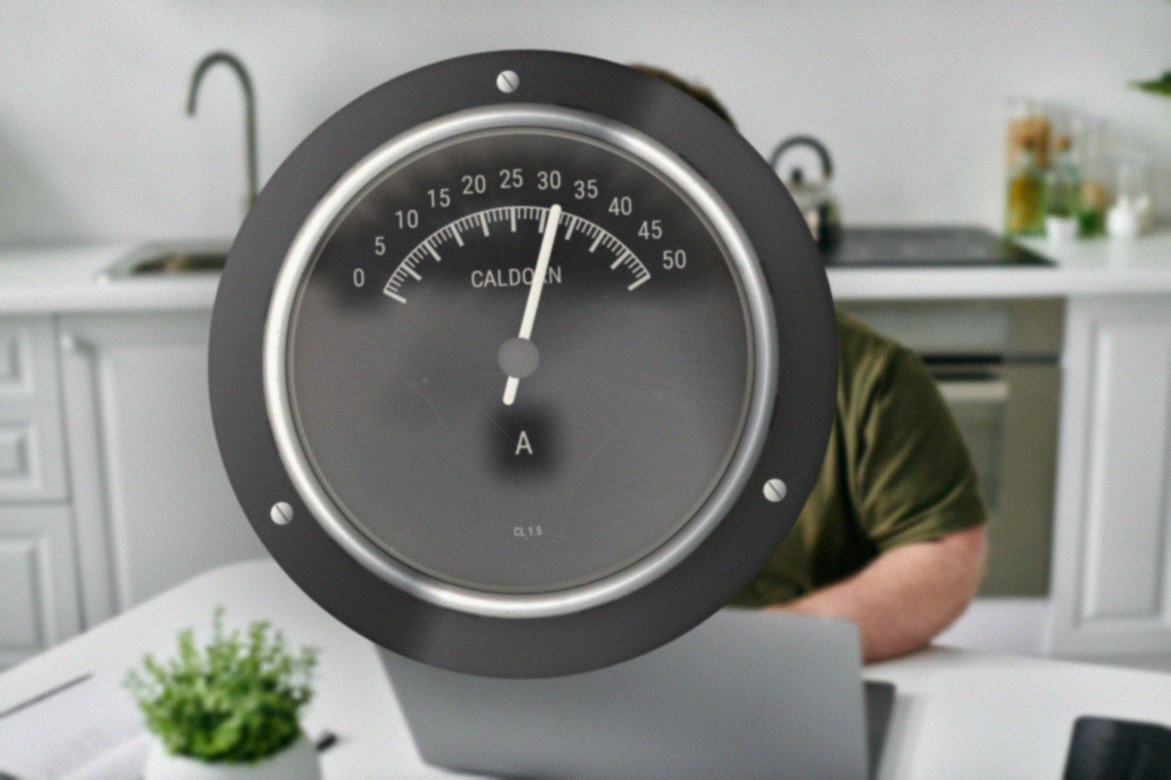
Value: 32 A
